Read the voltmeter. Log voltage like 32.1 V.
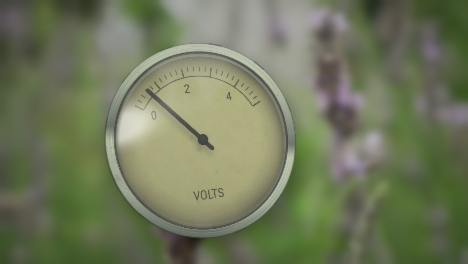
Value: 0.6 V
